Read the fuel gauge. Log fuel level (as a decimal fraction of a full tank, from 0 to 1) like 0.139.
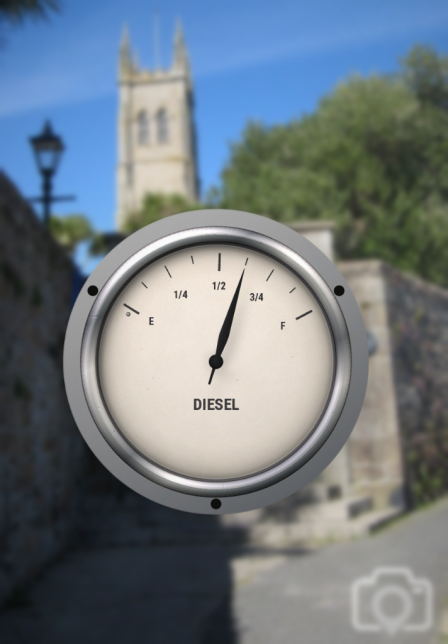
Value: 0.625
